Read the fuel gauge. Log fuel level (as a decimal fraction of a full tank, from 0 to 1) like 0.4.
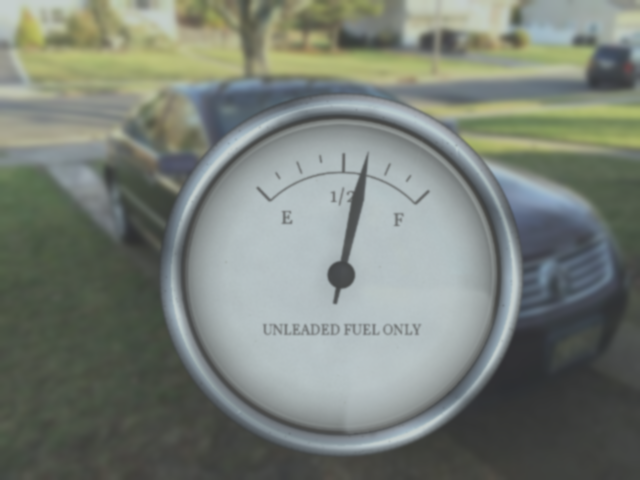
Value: 0.625
